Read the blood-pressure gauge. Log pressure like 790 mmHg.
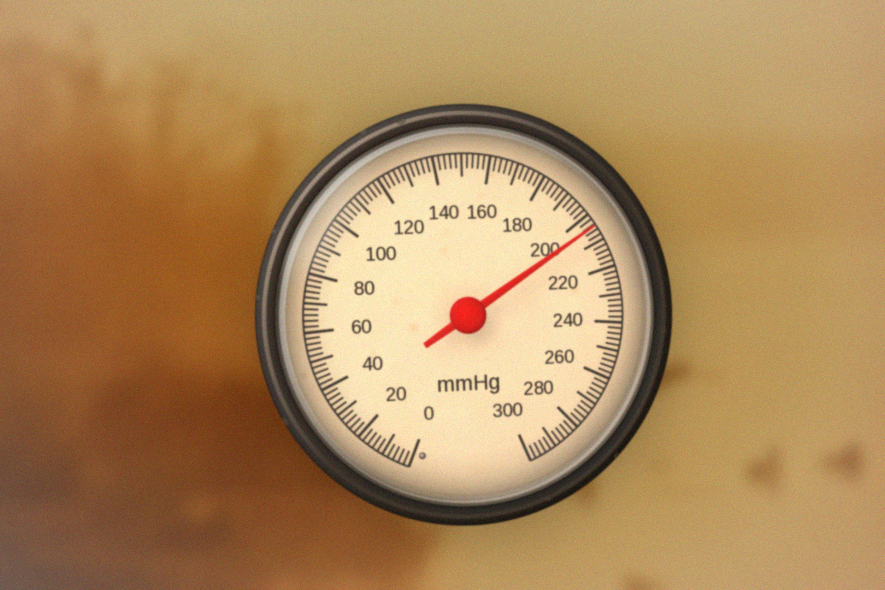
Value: 204 mmHg
